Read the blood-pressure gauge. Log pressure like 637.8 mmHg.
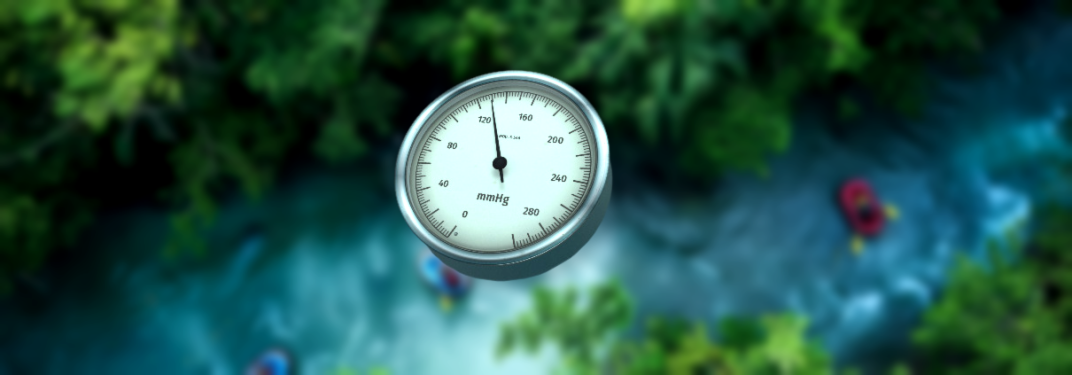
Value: 130 mmHg
